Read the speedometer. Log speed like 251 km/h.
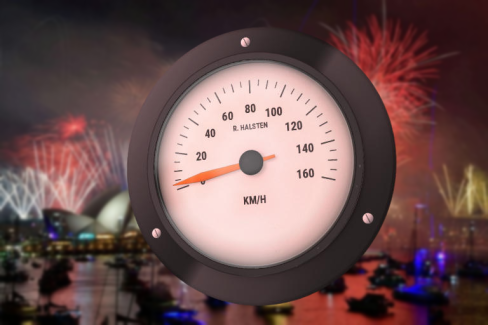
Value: 2.5 km/h
